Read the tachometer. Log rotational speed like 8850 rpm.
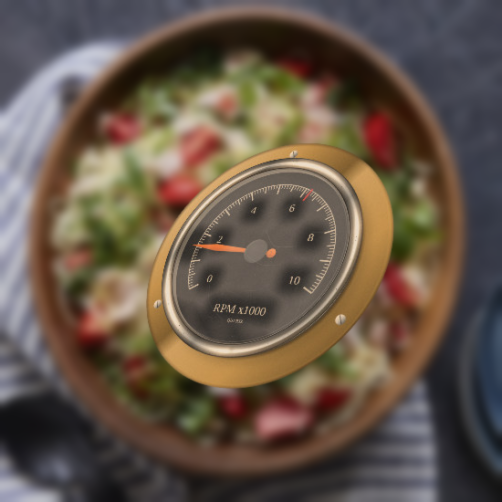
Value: 1500 rpm
